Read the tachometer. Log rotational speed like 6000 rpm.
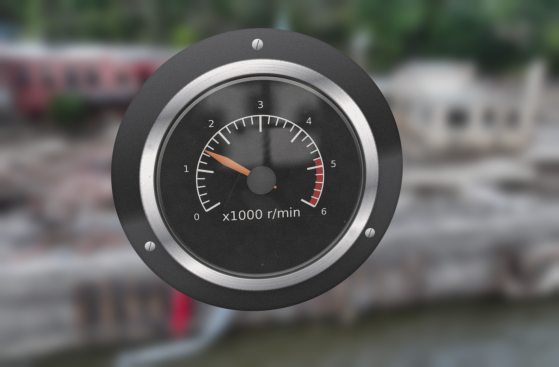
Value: 1500 rpm
